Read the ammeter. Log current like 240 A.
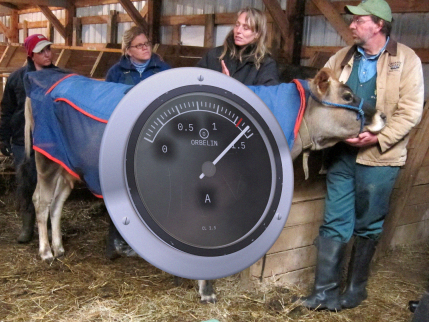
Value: 1.4 A
